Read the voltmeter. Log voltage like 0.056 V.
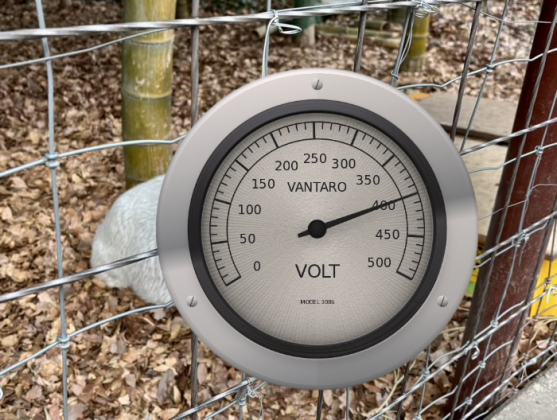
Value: 400 V
